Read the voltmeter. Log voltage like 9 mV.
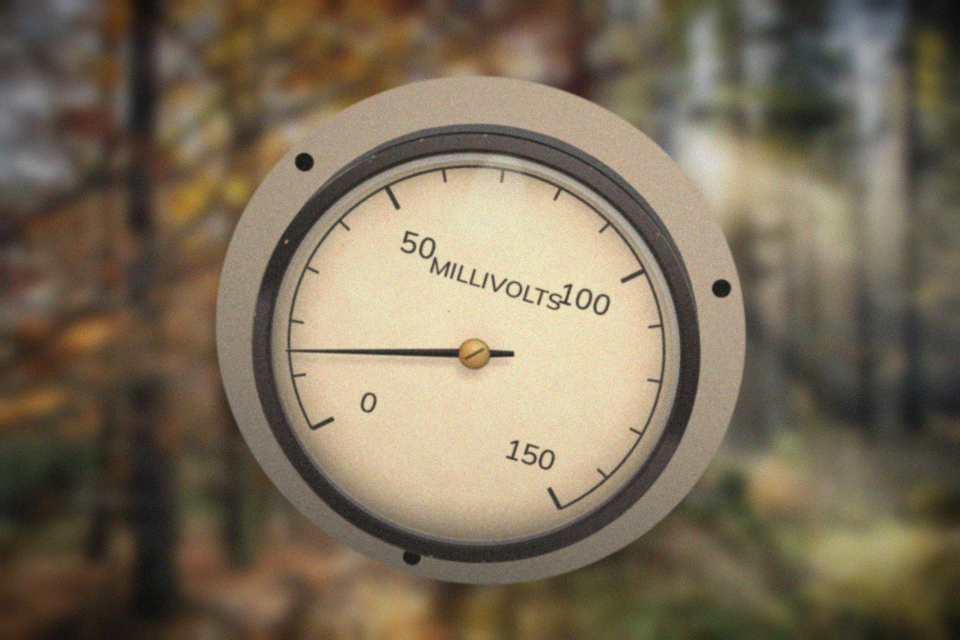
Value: 15 mV
